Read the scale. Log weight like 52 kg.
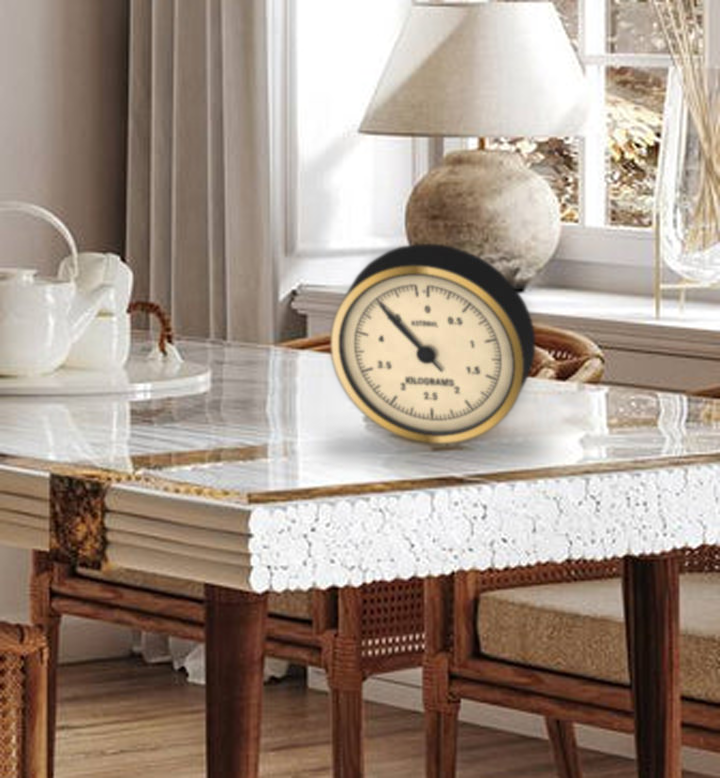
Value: 4.5 kg
